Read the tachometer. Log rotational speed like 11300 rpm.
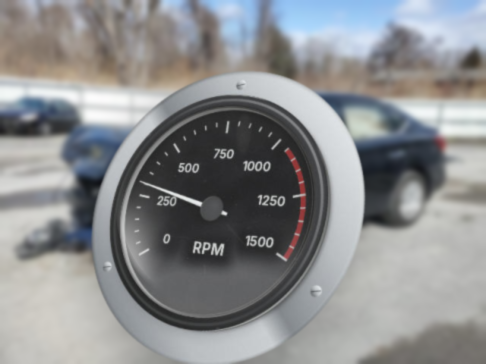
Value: 300 rpm
